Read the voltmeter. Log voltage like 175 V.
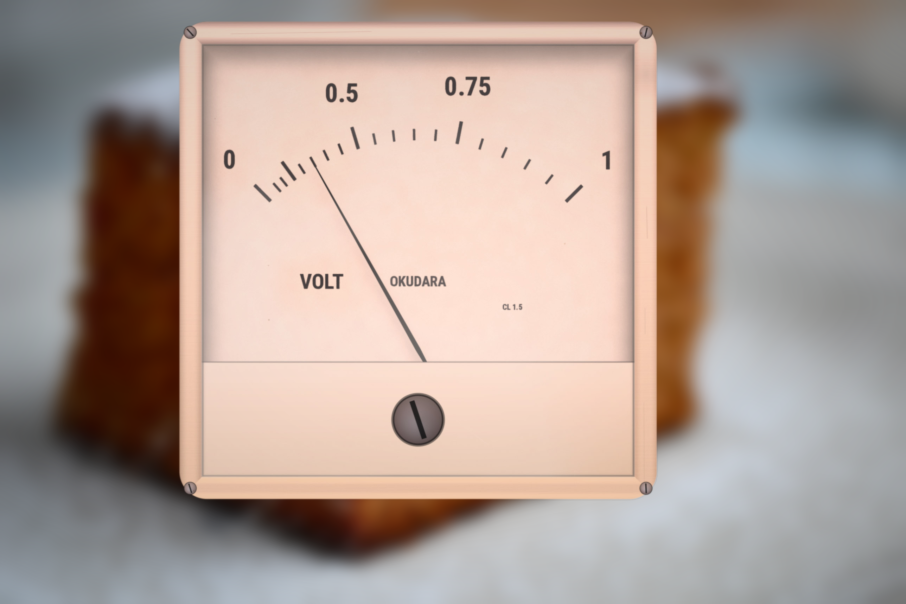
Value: 0.35 V
